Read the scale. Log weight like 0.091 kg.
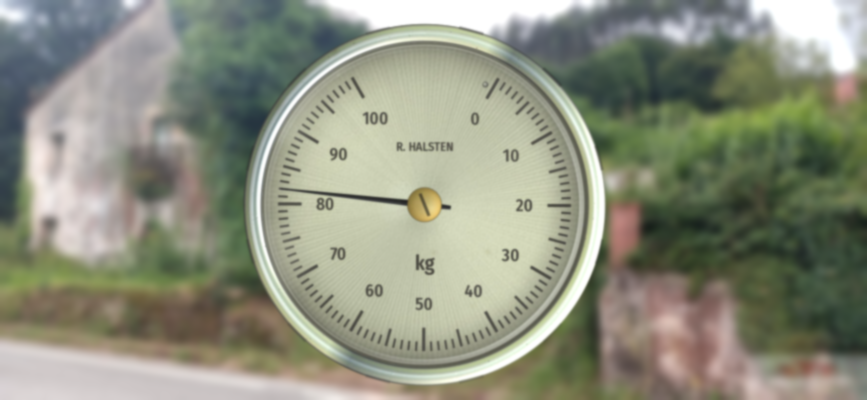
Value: 82 kg
